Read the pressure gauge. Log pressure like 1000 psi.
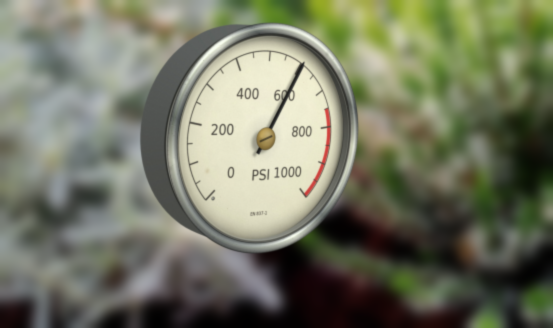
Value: 600 psi
